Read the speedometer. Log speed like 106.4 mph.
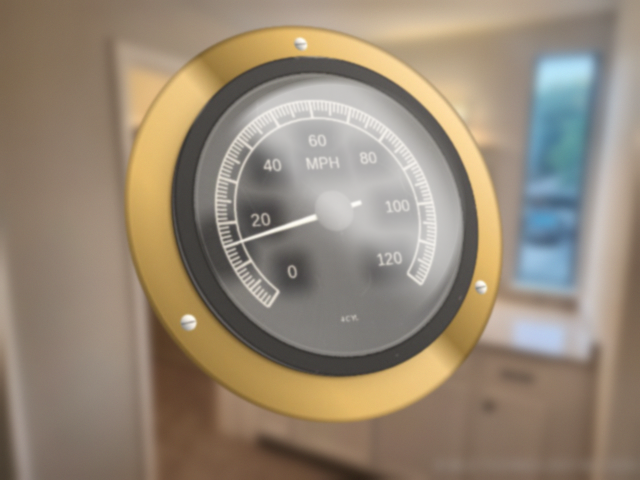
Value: 15 mph
